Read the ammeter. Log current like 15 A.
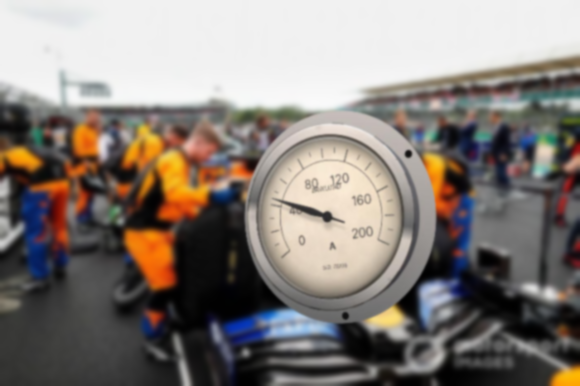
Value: 45 A
